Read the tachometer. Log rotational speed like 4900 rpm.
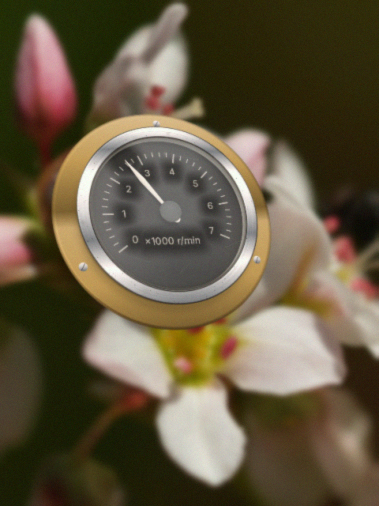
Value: 2600 rpm
